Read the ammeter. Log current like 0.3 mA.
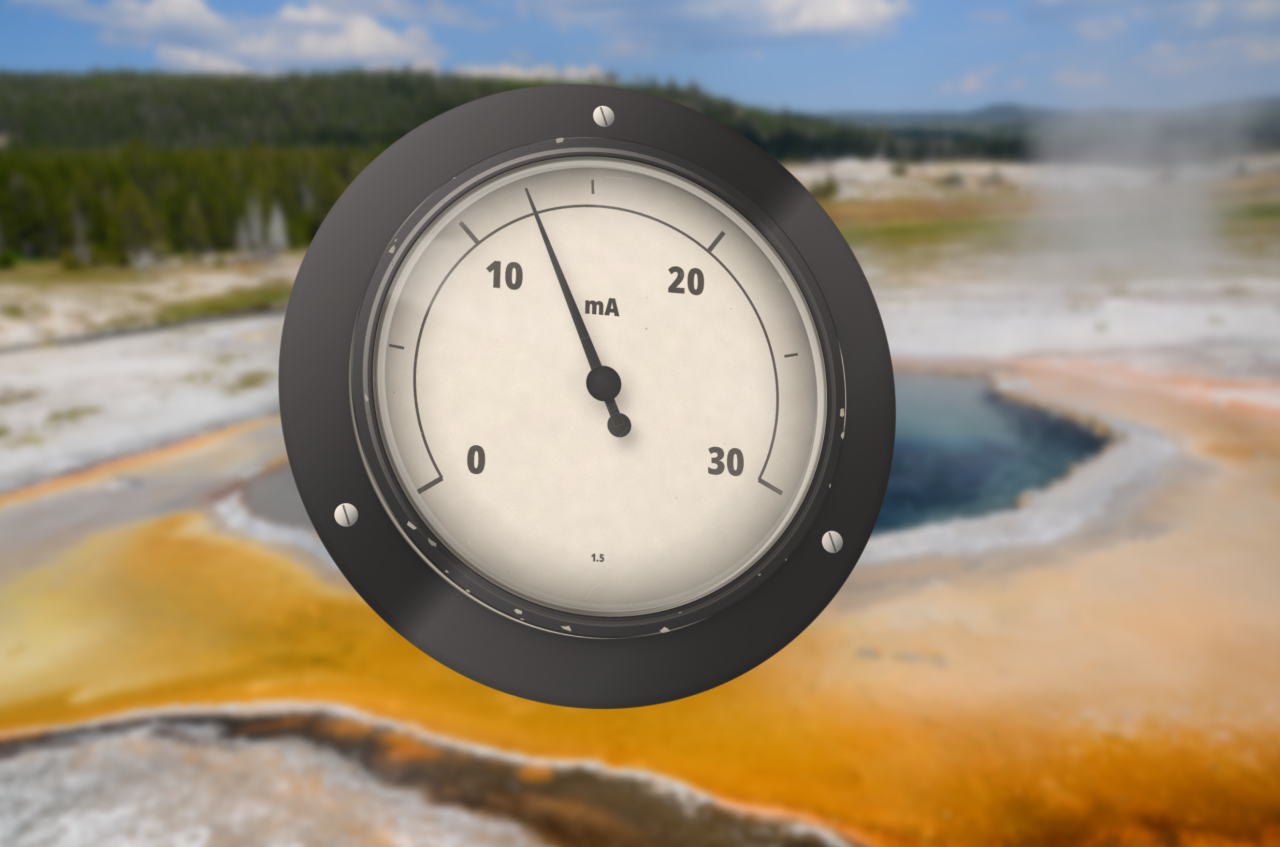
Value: 12.5 mA
